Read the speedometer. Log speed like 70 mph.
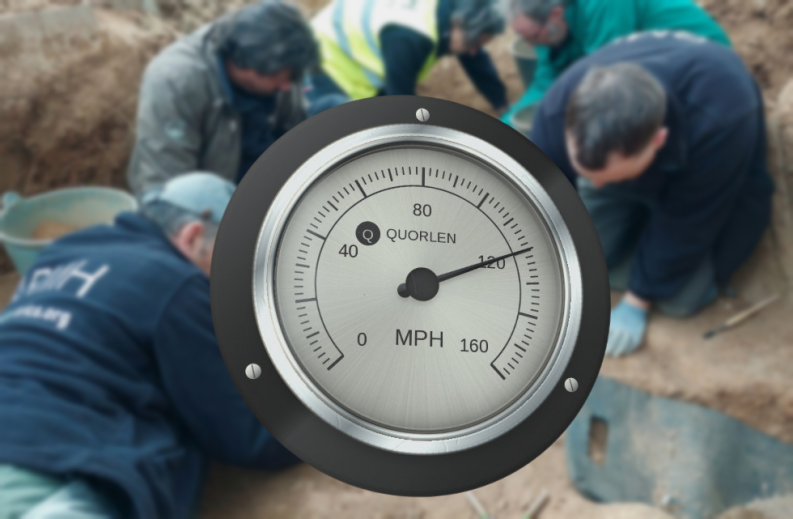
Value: 120 mph
